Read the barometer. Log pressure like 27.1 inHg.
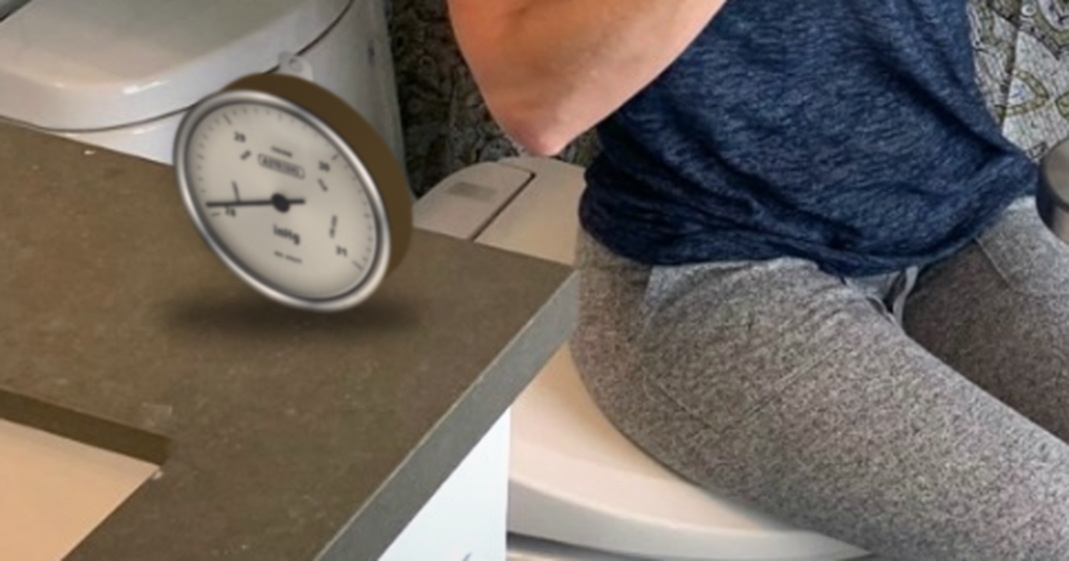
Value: 28.1 inHg
